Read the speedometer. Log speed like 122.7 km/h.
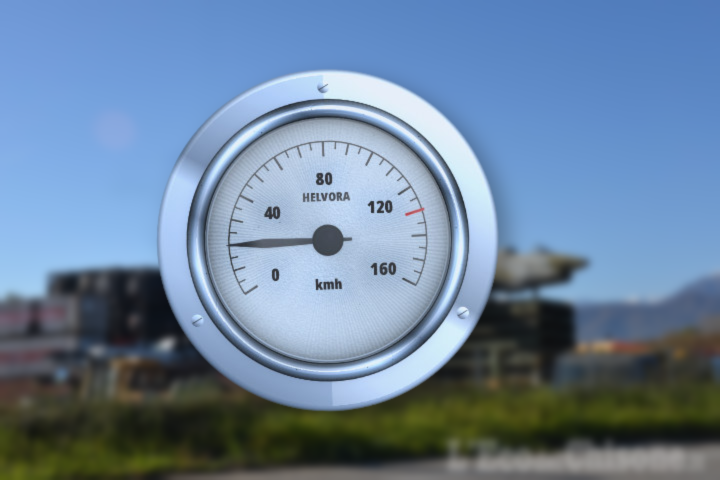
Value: 20 km/h
